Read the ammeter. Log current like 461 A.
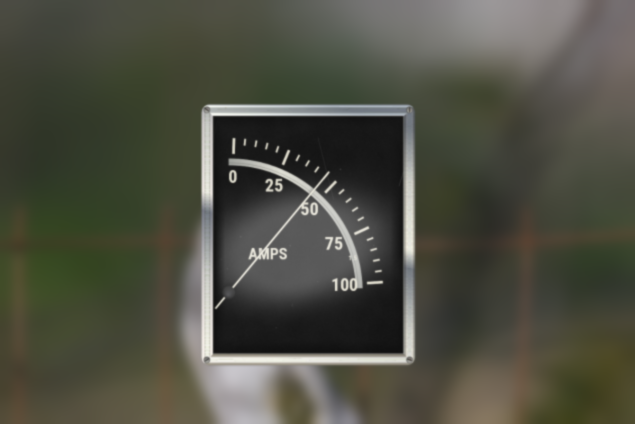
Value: 45 A
